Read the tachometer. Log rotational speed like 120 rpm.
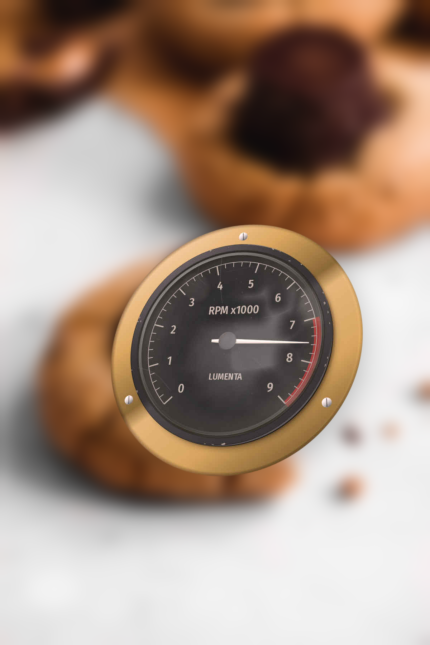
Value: 7600 rpm
